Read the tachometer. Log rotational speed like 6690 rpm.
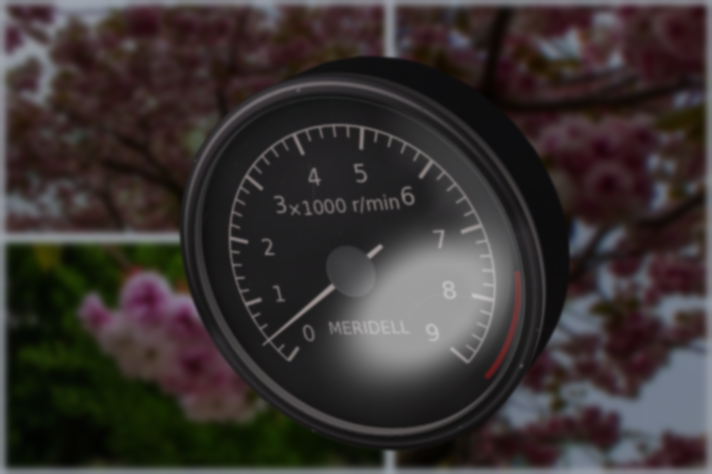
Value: 400 rpm
